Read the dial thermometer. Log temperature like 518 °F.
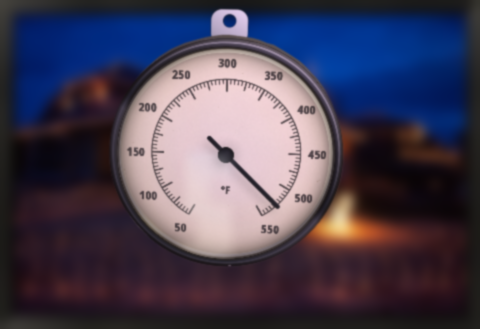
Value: 525 °F
